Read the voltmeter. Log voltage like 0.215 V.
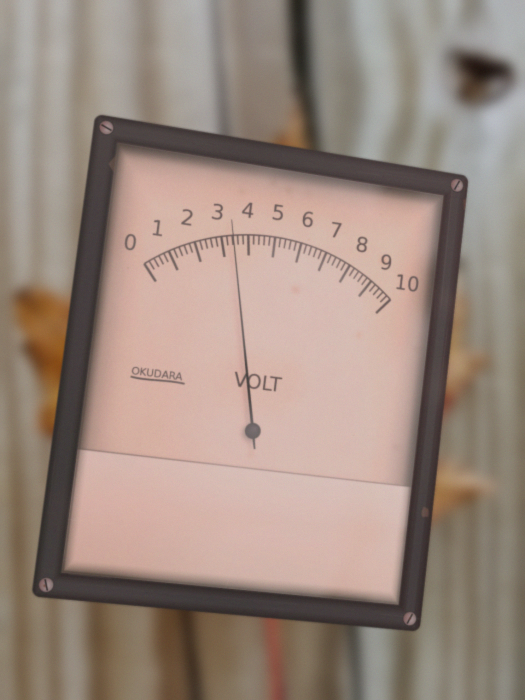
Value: 3.4 V
